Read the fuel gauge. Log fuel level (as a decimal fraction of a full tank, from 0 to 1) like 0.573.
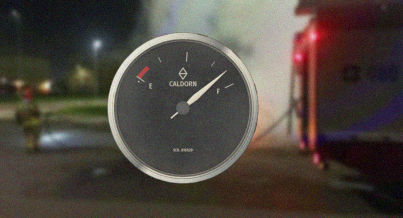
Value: 0.875
